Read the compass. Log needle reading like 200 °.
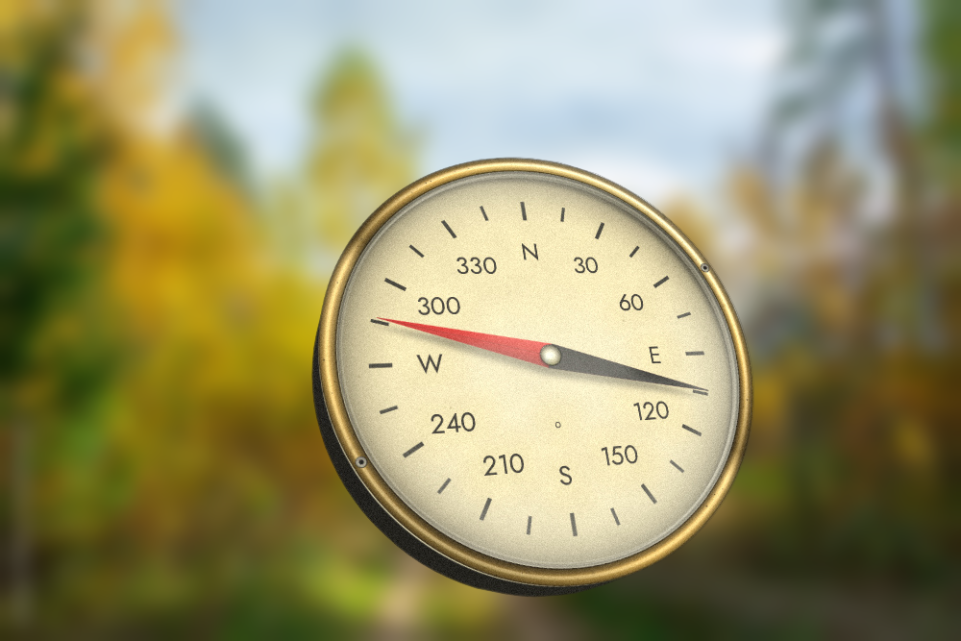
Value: 285 °
